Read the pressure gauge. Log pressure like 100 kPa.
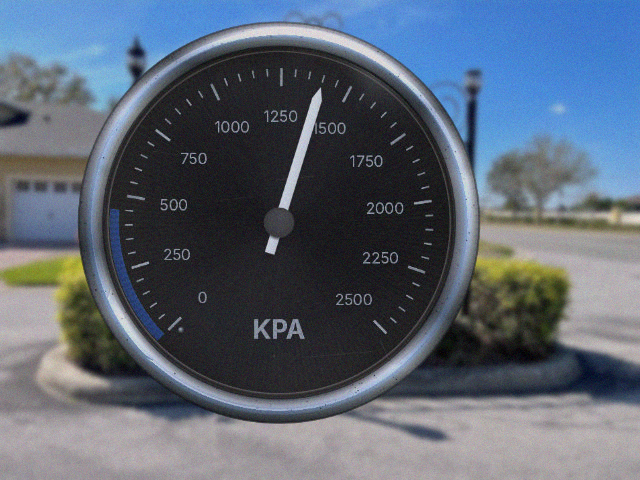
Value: 1400 kPa
